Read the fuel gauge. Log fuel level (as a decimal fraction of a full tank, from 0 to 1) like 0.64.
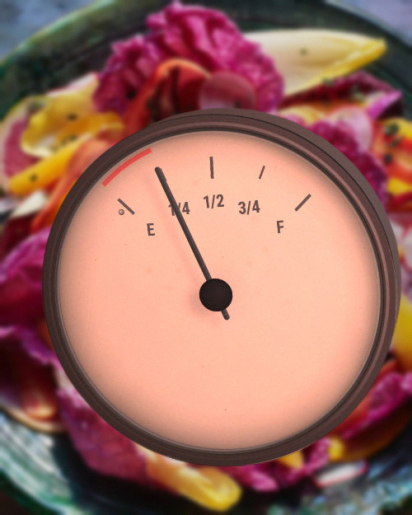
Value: 0.25
